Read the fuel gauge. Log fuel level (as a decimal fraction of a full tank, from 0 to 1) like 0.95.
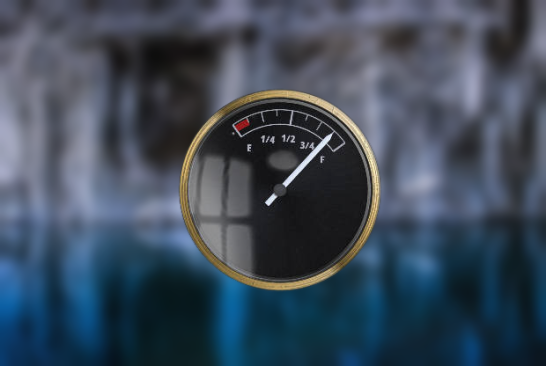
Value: 0.875
